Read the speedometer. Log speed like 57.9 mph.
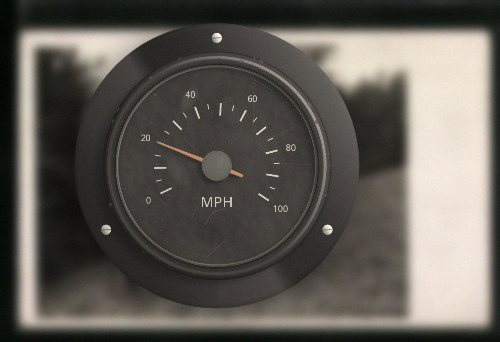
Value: 20 mph
